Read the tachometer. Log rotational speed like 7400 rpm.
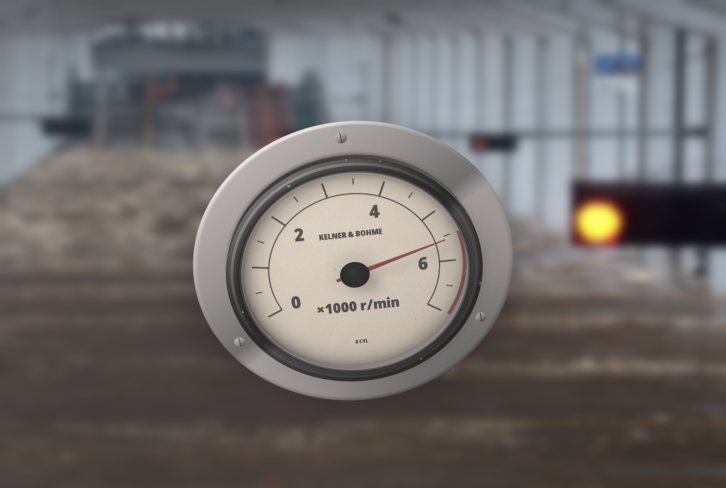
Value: 5500 rpm
